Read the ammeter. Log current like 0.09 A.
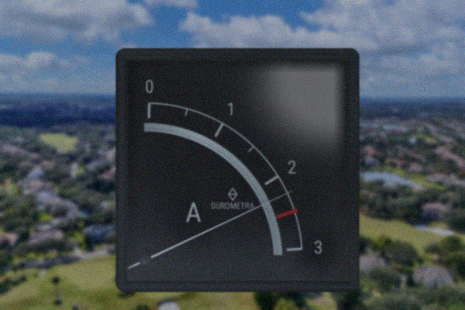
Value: 2.25 A
